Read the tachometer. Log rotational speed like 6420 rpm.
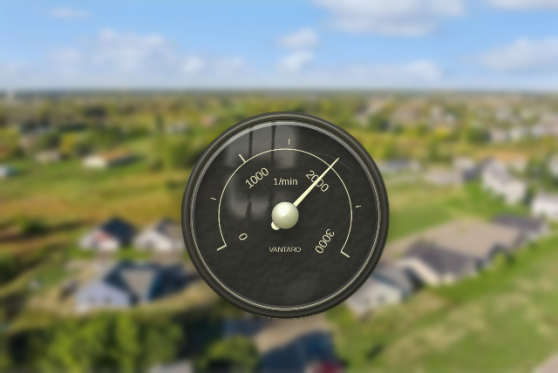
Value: 2000 rpm
